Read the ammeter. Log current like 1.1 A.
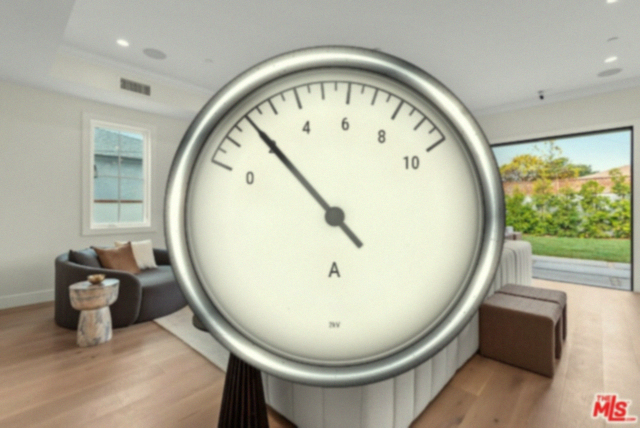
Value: 2 A
